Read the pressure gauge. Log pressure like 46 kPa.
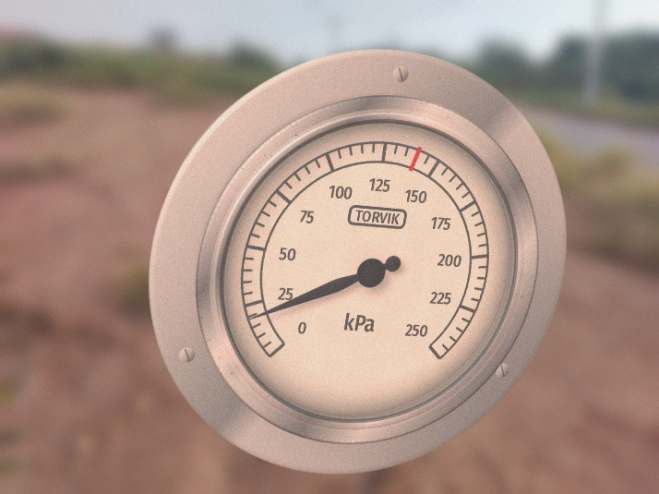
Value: 20 kPa
